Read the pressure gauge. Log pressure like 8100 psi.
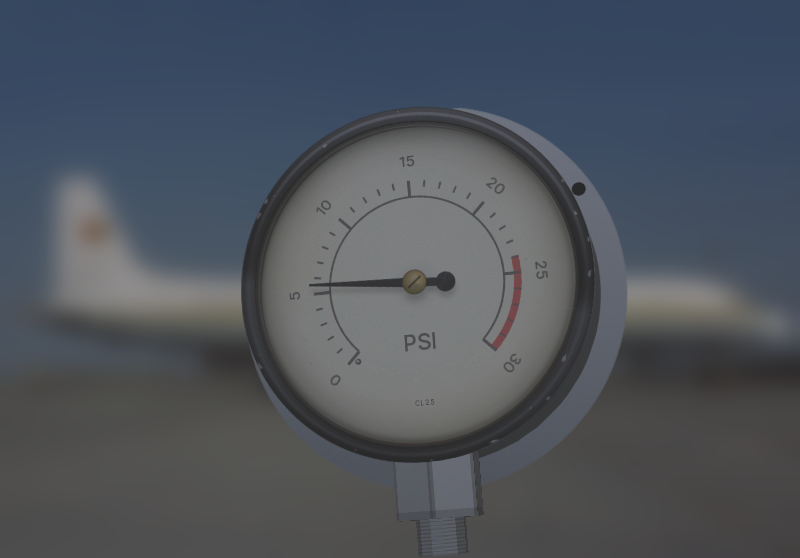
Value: 5.5 psi
